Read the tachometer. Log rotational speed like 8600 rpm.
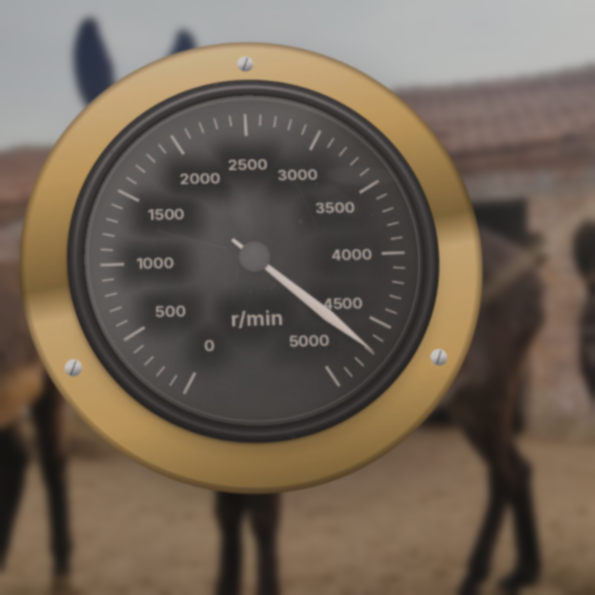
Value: 4700 rpm
